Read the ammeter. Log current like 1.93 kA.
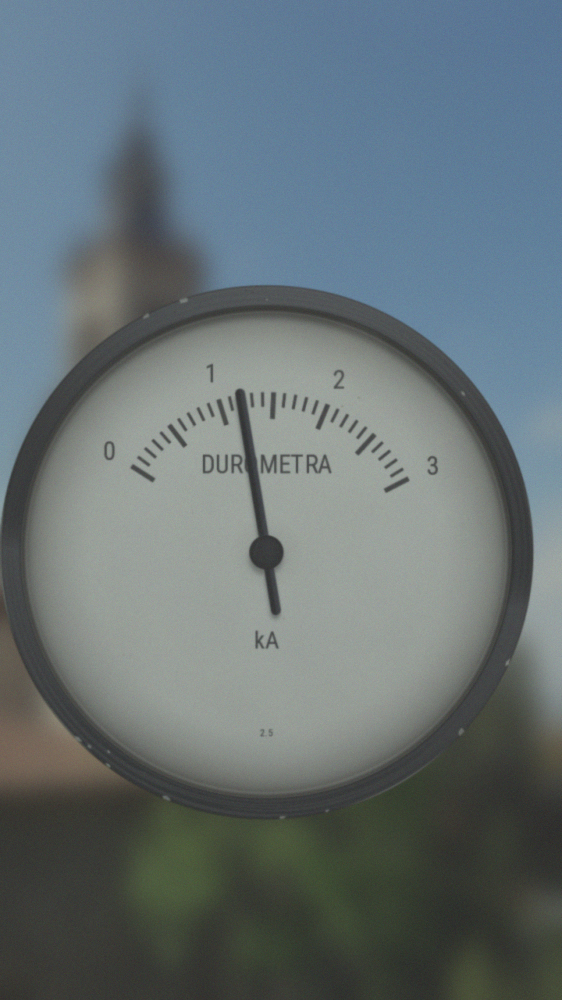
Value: 1.2 kA
